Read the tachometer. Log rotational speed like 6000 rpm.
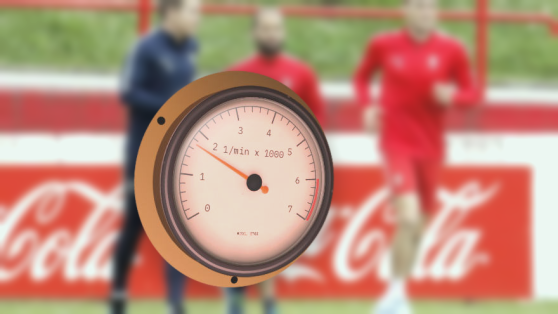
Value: 1700 rpm
